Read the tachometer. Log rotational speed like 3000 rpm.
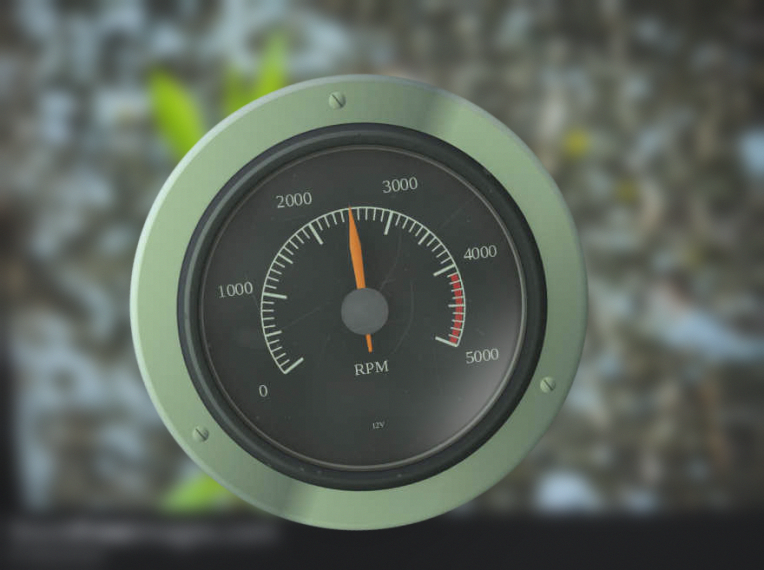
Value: 2500 rpm
